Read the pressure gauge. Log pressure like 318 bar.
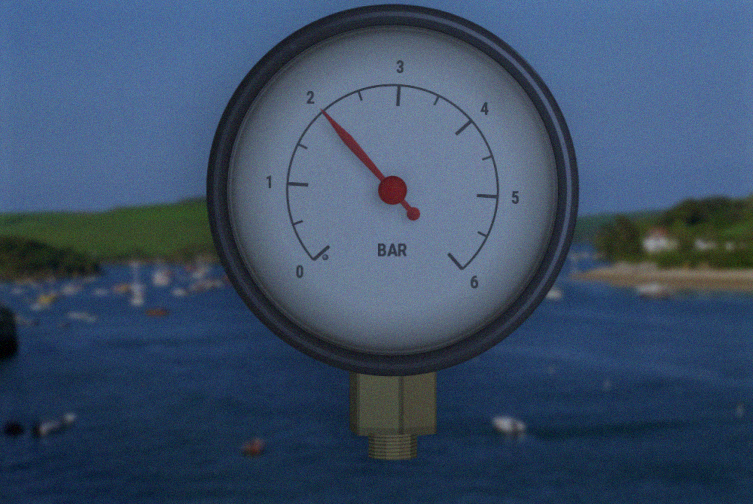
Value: 2 bar
